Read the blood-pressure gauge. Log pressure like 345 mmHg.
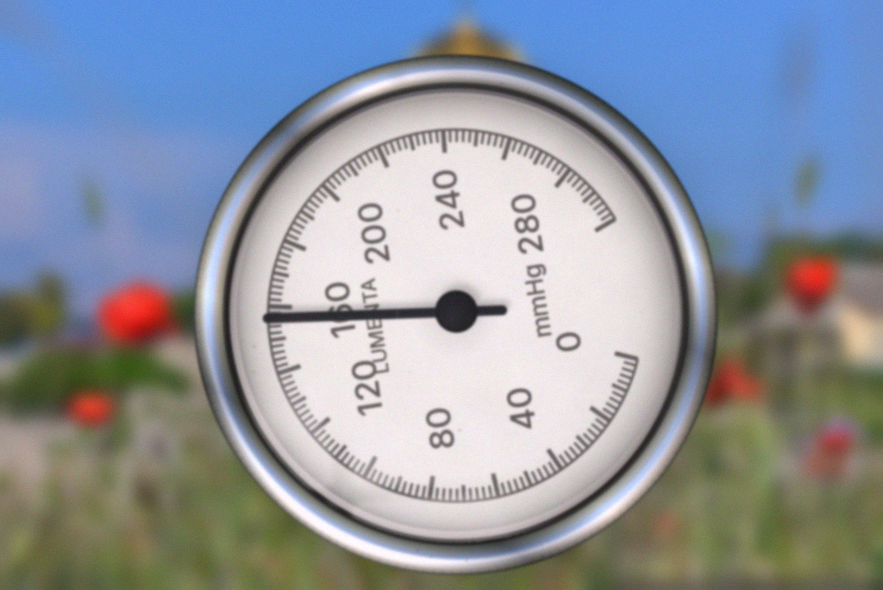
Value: 156 mmHg
